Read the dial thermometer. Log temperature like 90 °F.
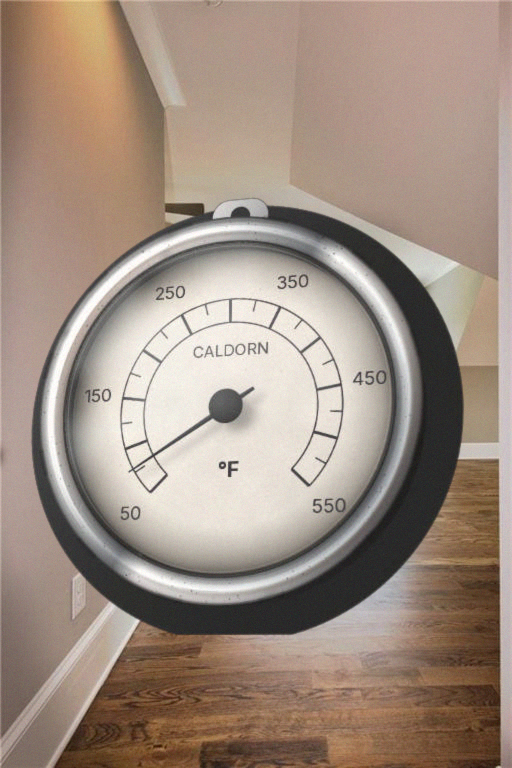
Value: 75 °F
